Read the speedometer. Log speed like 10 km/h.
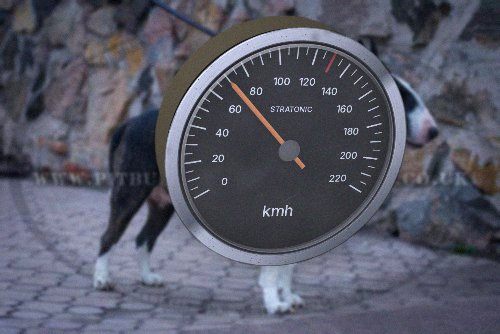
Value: 70 km/h
